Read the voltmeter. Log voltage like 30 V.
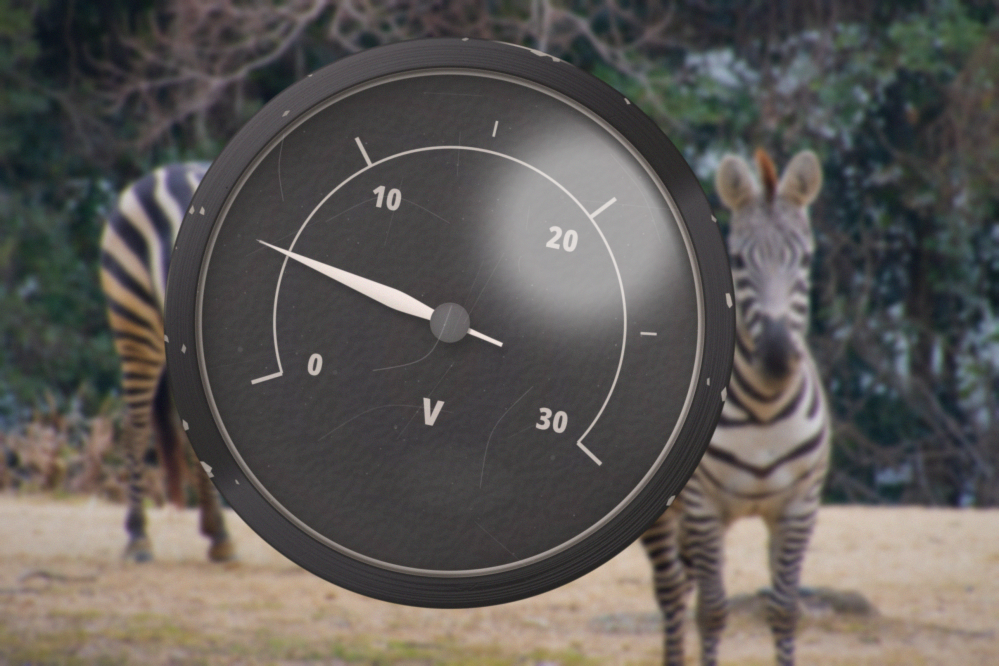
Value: 5 V
